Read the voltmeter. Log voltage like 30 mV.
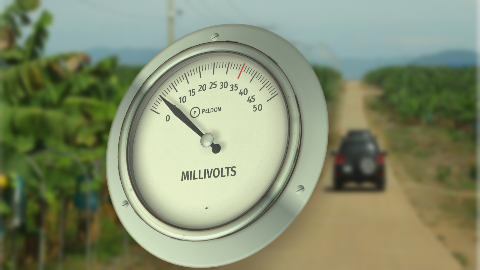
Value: 5 mV
